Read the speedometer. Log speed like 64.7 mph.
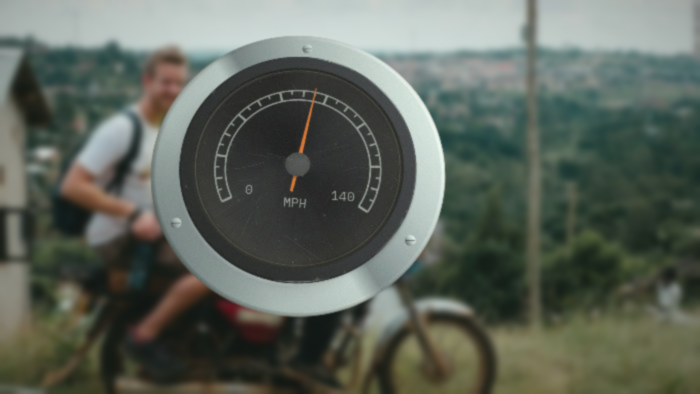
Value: 75 mph
